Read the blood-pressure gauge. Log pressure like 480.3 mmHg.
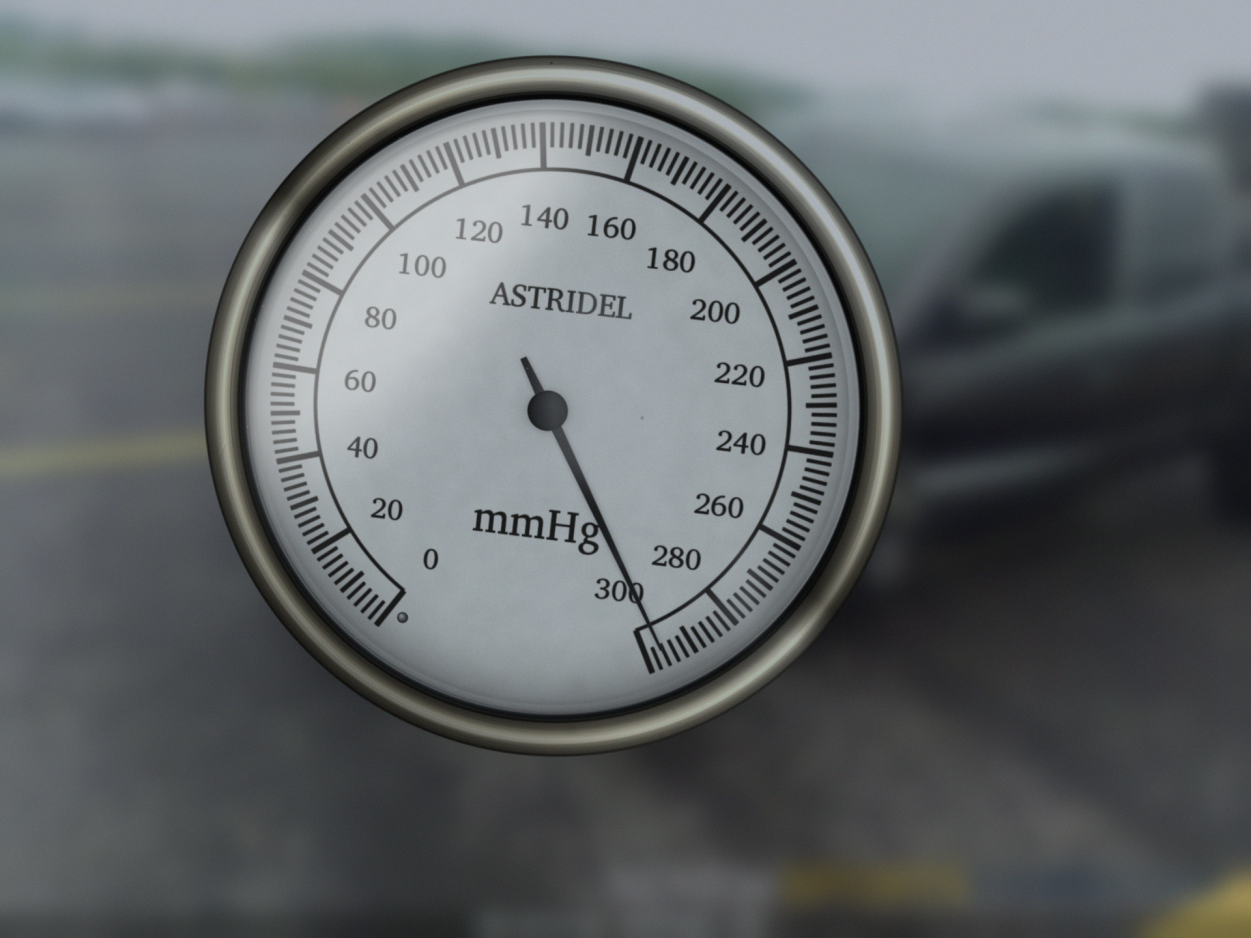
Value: 296 mmHg
